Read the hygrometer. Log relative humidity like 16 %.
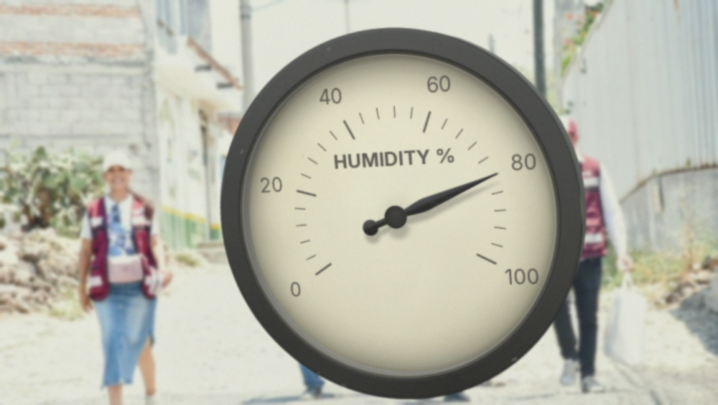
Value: 80 %
